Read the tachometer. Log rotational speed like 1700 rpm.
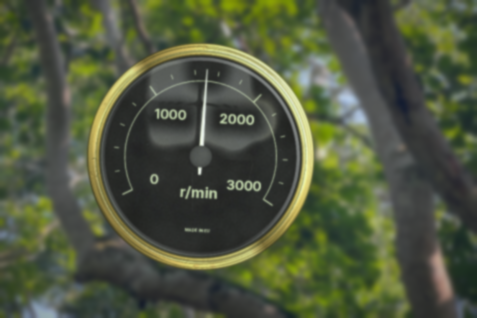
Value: 1500 rpm
